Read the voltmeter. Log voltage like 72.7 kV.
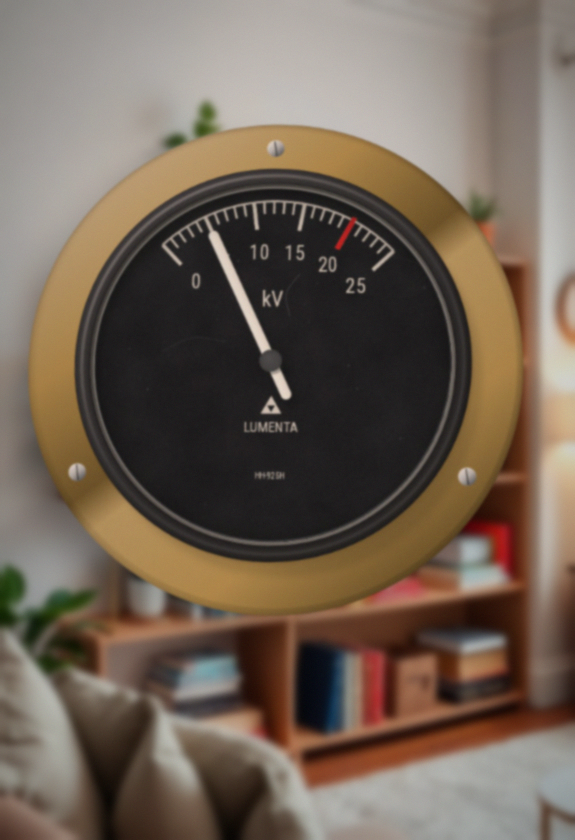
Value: 5 kV
